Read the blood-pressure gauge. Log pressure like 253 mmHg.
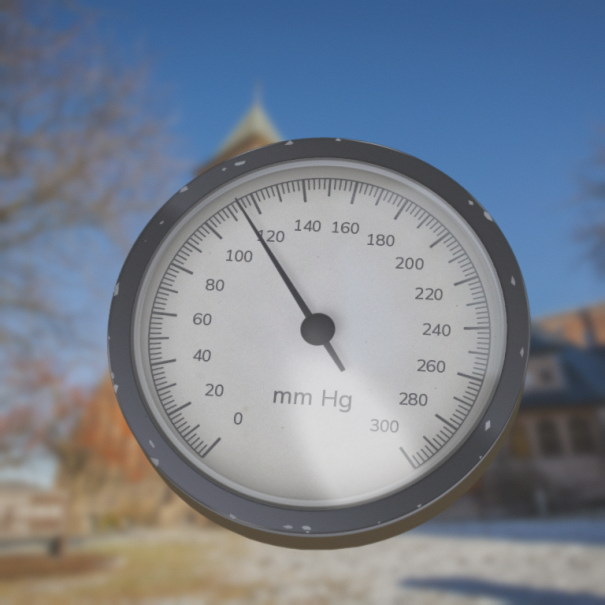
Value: 114 mmHg
